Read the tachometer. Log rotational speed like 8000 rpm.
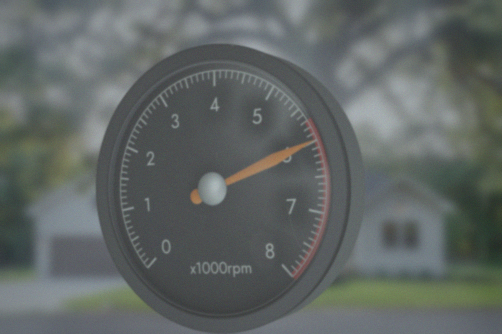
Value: 6000 rpm
